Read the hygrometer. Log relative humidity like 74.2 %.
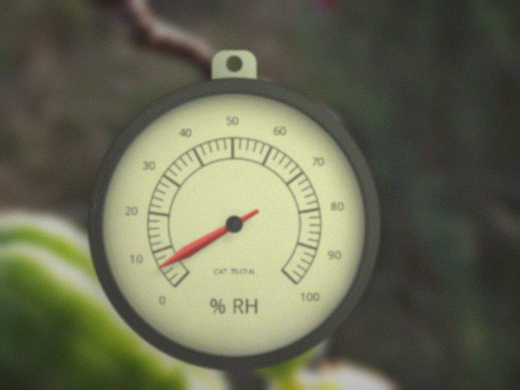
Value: 6 %
